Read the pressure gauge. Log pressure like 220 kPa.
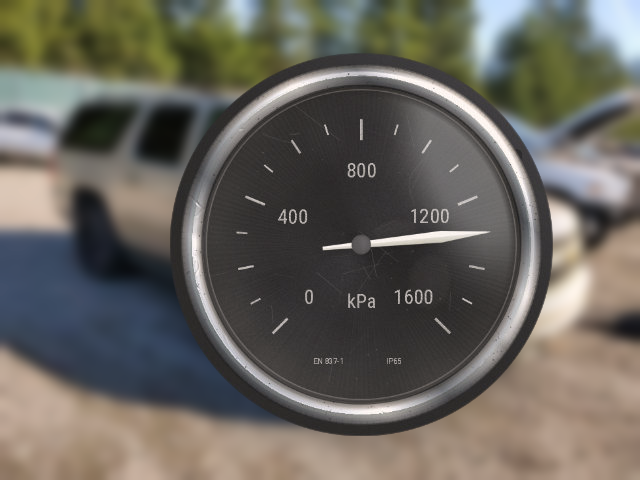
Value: 1300 kPa
